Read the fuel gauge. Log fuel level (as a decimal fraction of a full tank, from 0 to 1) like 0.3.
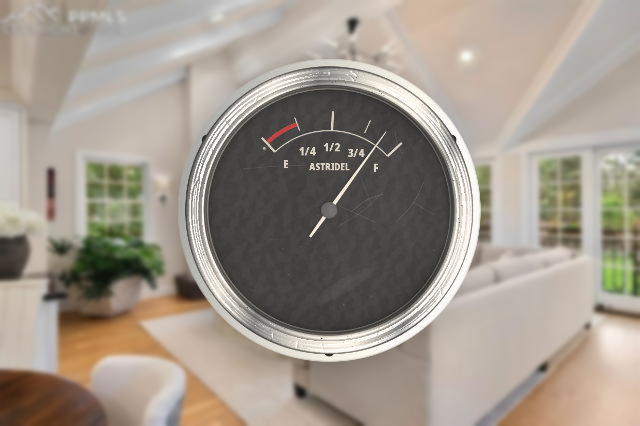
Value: 0.875
